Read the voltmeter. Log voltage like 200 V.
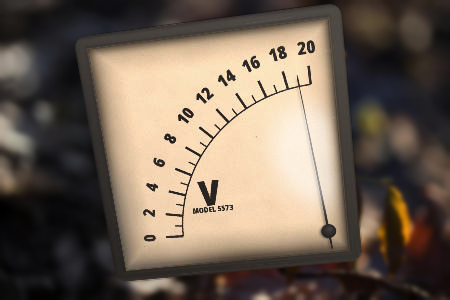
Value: 19 V
